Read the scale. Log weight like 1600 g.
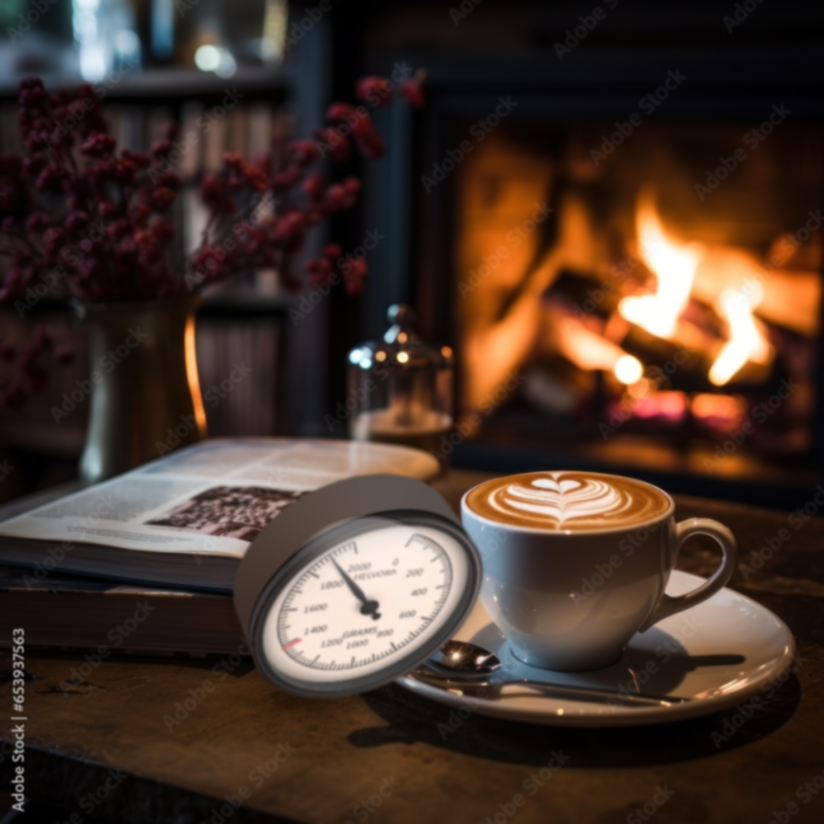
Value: 1900 g
